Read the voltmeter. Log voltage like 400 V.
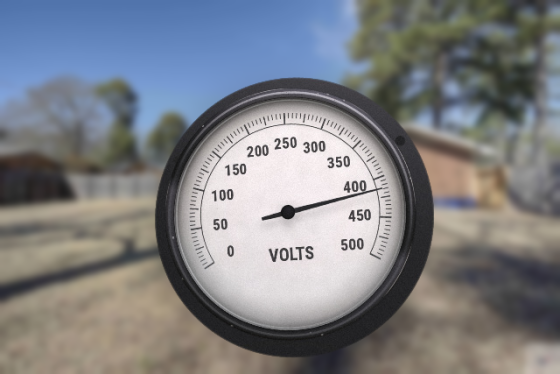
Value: 415 V
